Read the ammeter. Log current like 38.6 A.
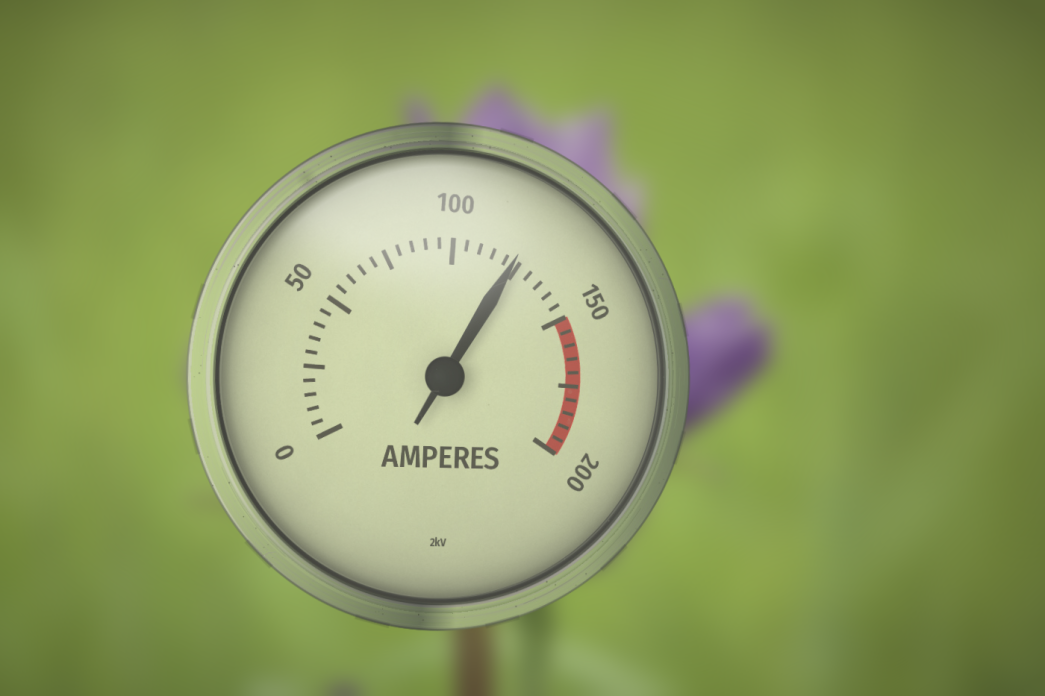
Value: 122.5 A
